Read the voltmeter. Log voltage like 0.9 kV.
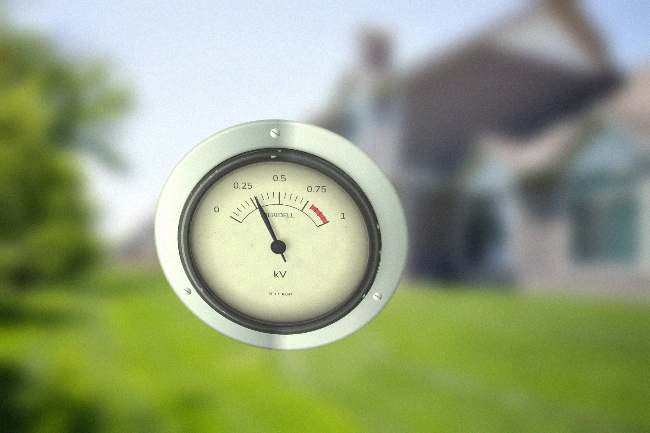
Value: 0.3 kV
